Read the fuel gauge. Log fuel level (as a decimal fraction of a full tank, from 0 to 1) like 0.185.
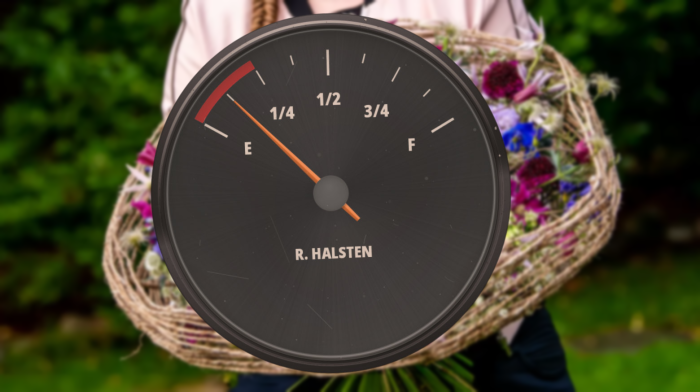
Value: 0.125
